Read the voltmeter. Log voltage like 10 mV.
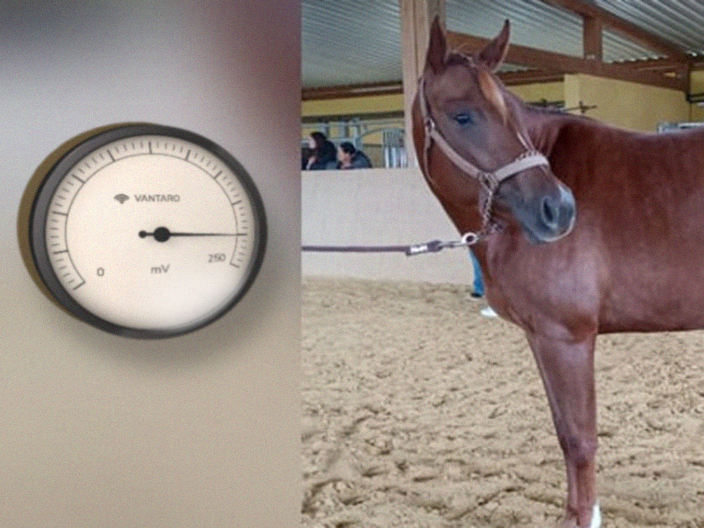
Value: 225 mV
